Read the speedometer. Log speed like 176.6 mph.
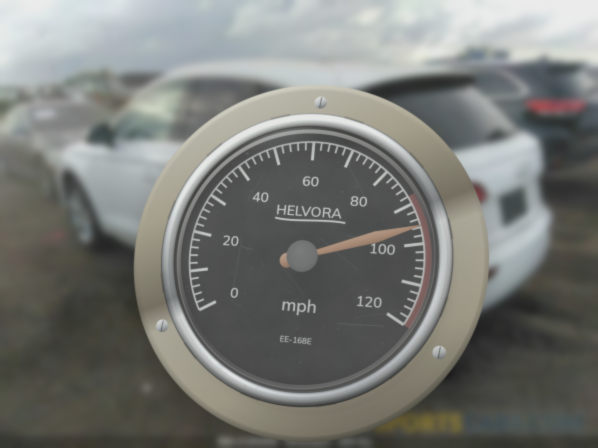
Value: 96 mph
